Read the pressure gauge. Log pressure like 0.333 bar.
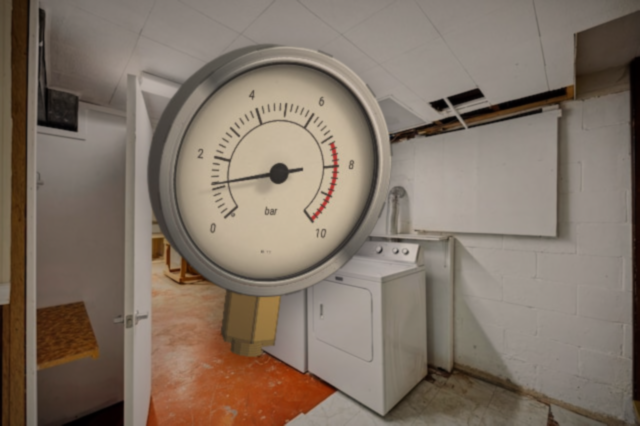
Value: 1.2 bar
